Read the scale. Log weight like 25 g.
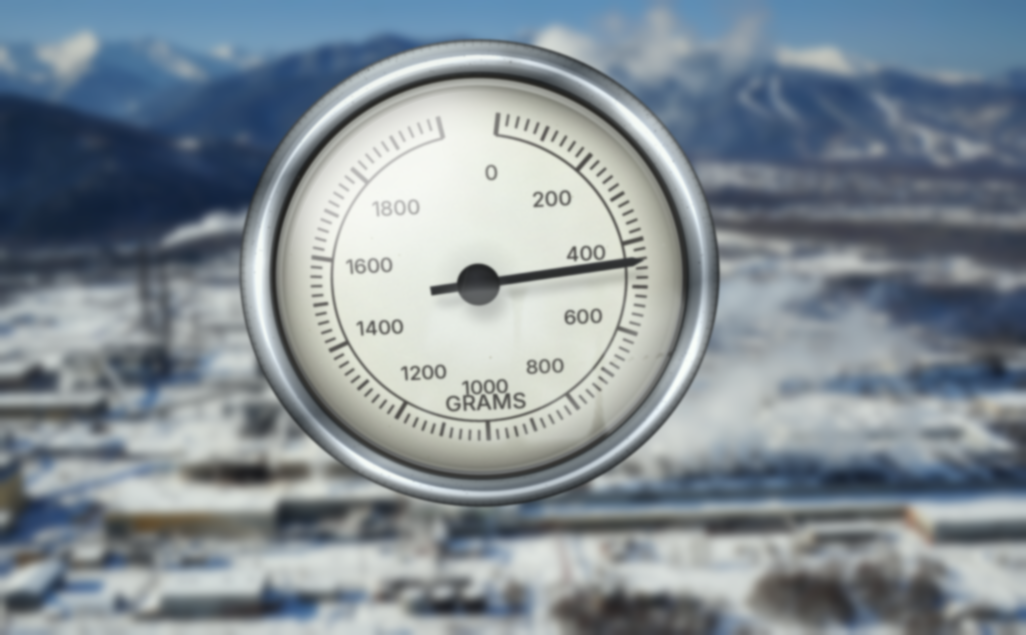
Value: 440 g
